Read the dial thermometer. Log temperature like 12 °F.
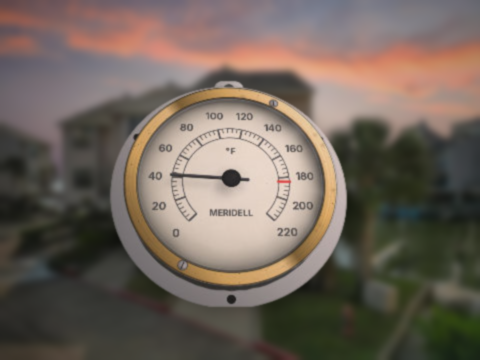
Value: 40 °F
